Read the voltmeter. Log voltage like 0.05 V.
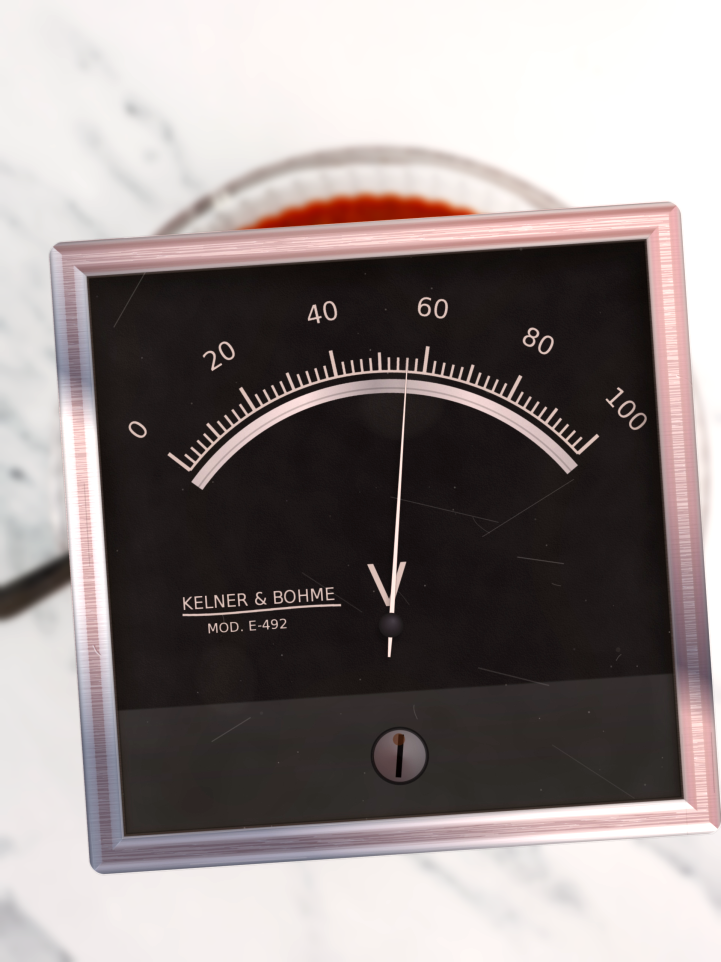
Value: 56 V
